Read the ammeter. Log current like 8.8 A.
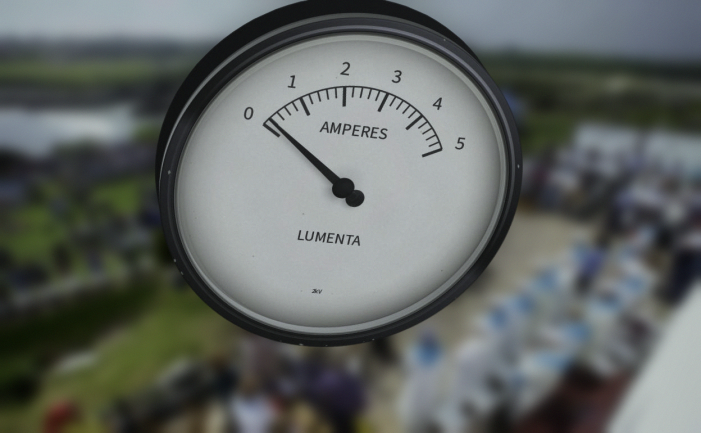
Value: 0.2 A
